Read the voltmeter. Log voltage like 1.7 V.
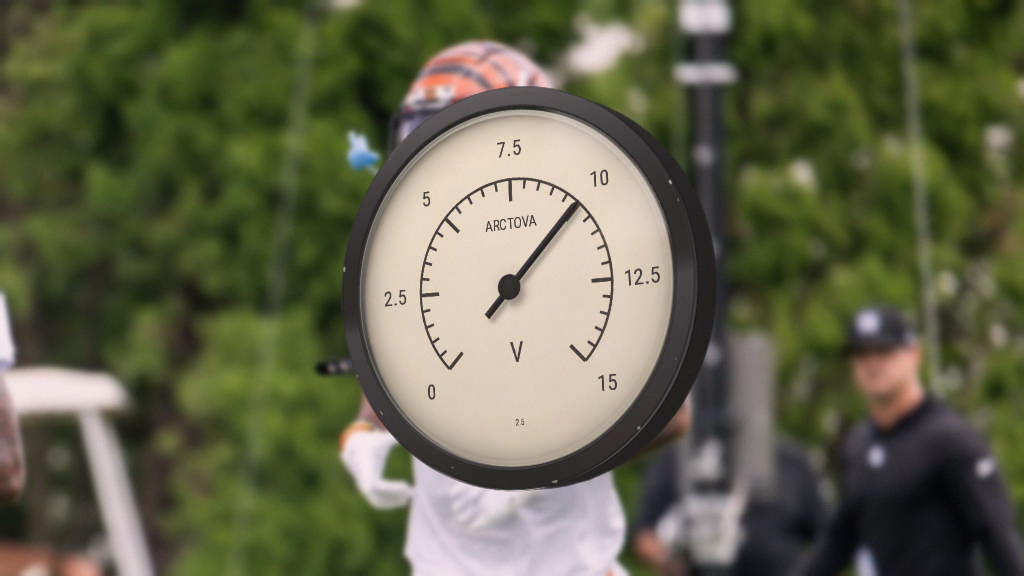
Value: 10 V
